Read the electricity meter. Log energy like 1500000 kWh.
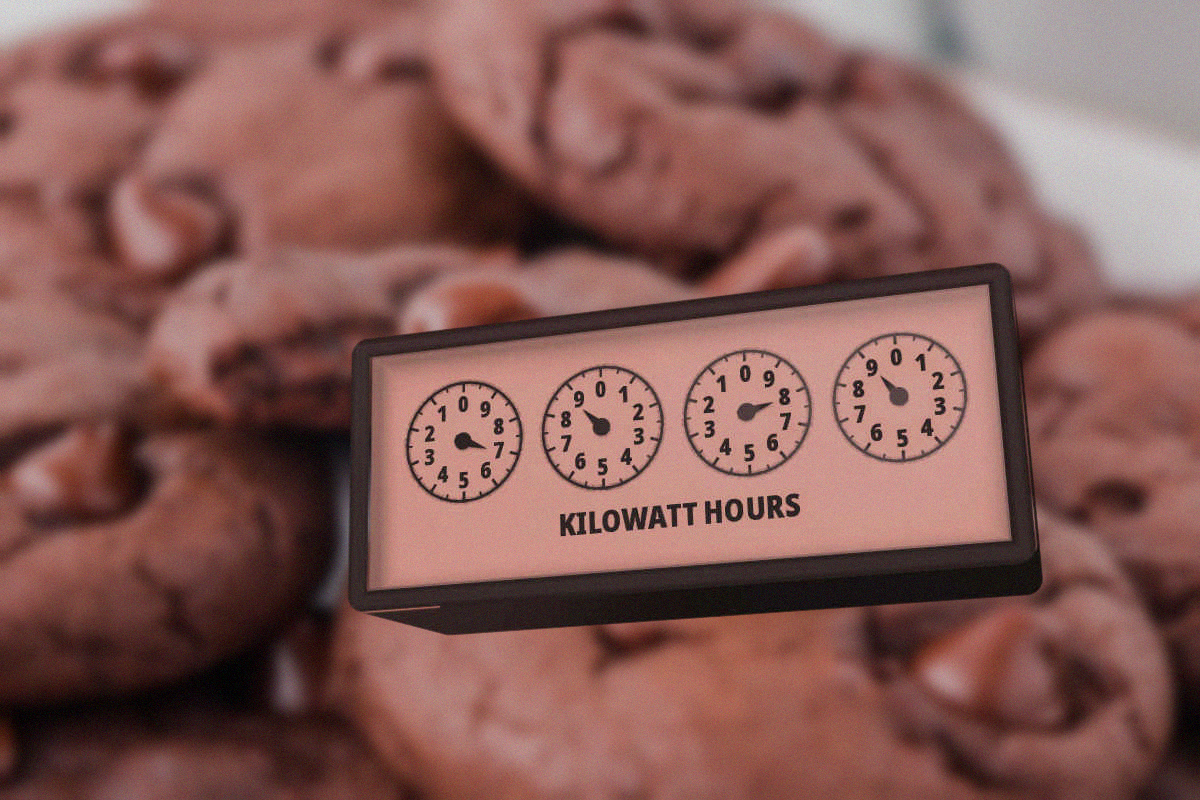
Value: 6879 kWh
